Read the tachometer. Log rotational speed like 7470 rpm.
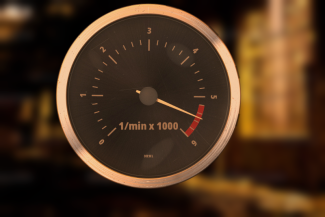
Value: 5500 rpm
